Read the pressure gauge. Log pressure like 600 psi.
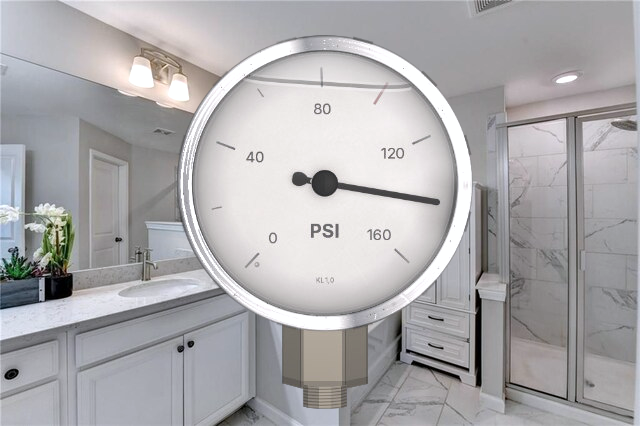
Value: 140 psi
